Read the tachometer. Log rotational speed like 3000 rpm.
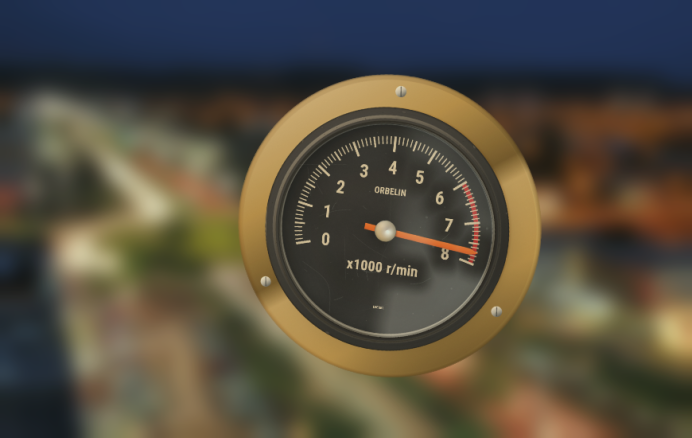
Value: 7700 rpm
